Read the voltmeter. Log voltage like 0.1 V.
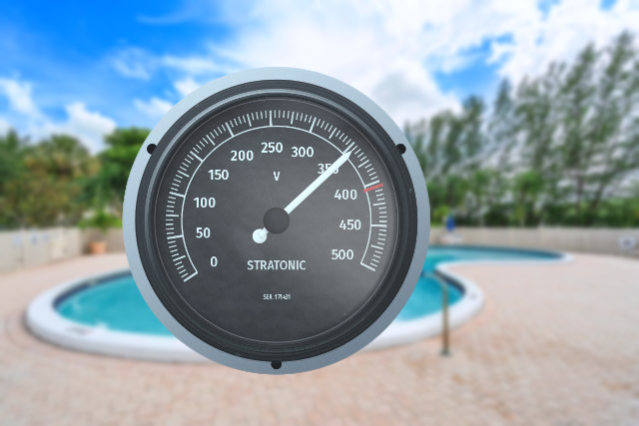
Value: 355 V
